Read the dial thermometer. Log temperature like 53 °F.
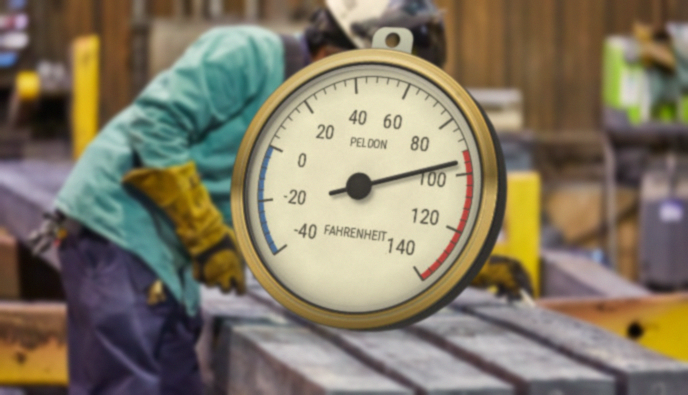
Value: 96 °F
